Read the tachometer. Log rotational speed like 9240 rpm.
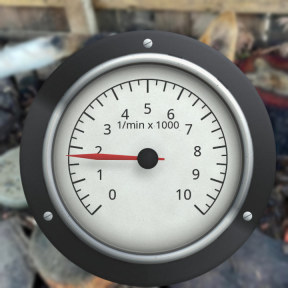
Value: 1750 rpm
